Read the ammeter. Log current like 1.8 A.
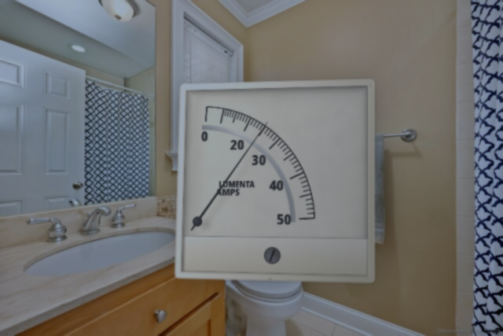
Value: 25 A
